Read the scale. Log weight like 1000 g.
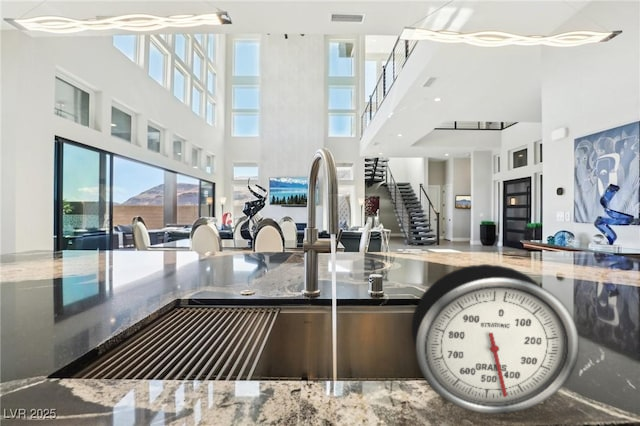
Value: 450 g
